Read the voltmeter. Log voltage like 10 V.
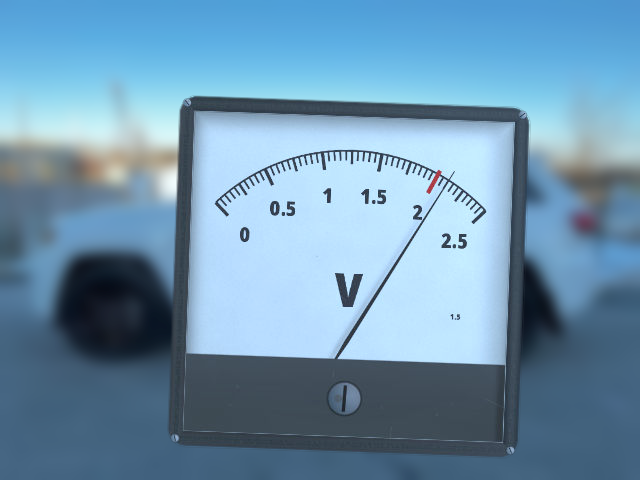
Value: 2.1 V
